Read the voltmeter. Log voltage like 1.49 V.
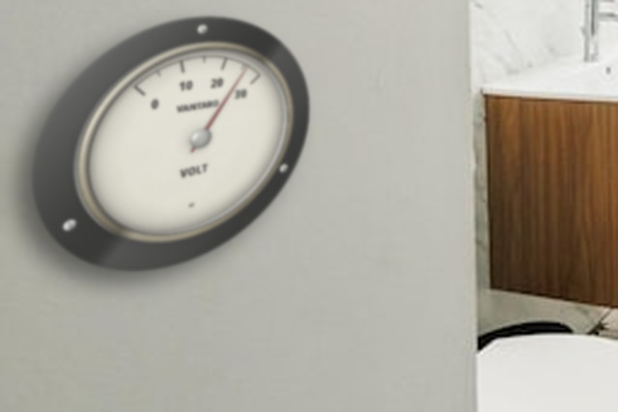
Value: 25 V
